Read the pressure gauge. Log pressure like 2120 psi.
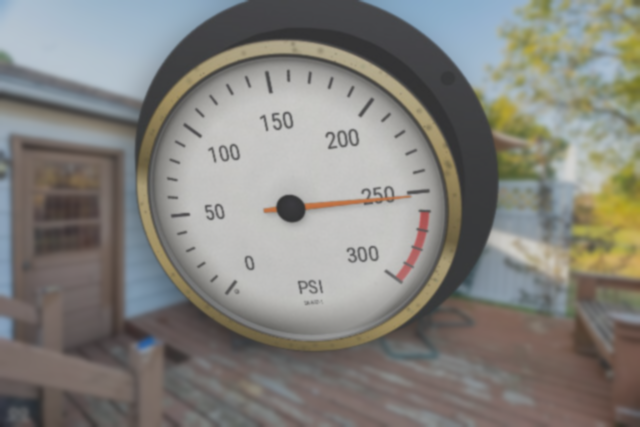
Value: 250 psi
